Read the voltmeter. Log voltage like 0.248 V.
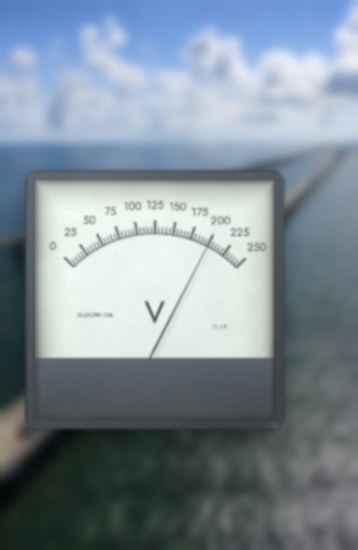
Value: 200 V
